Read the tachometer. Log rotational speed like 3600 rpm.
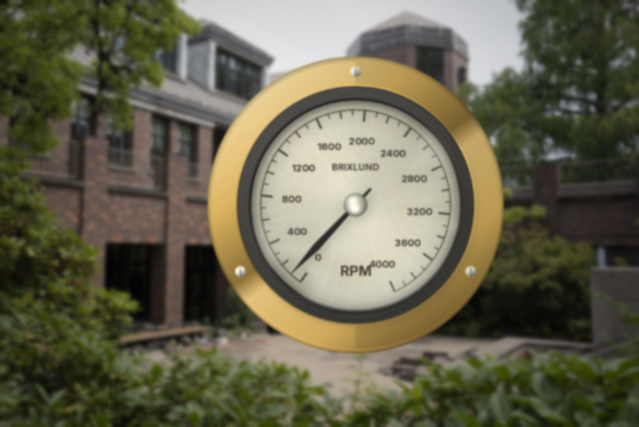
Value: 100 rpm
